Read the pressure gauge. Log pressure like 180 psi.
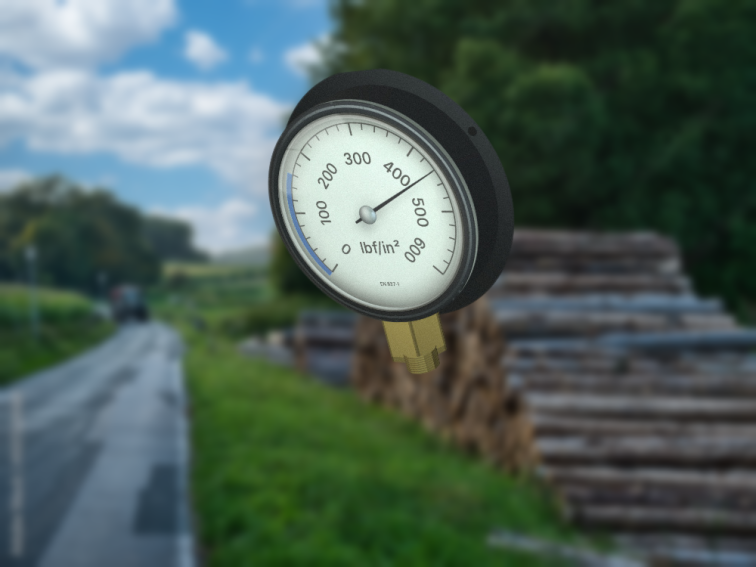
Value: 440 psi
